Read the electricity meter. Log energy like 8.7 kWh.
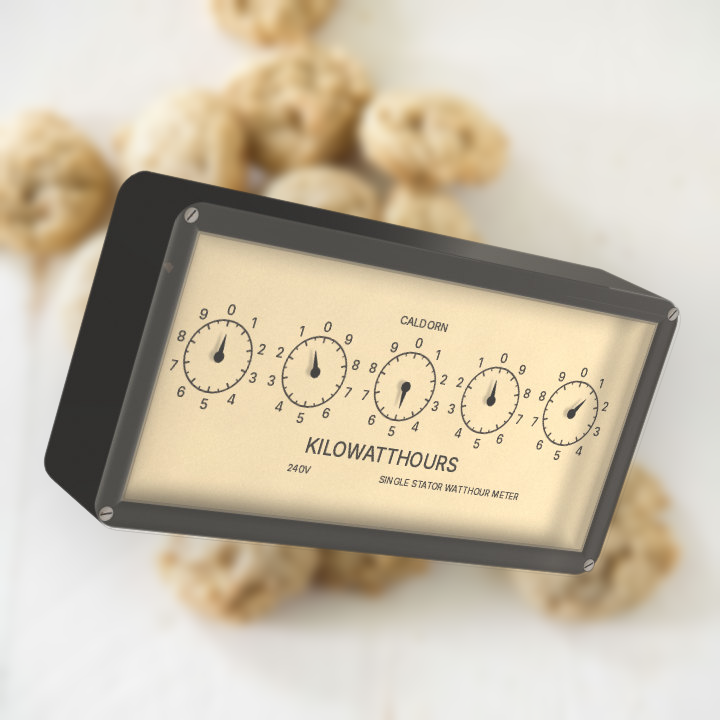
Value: 501 kWh
